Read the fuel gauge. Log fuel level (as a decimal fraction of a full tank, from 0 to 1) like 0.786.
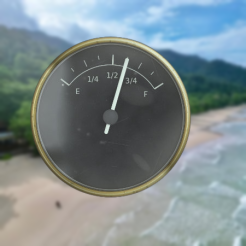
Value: 0.625
